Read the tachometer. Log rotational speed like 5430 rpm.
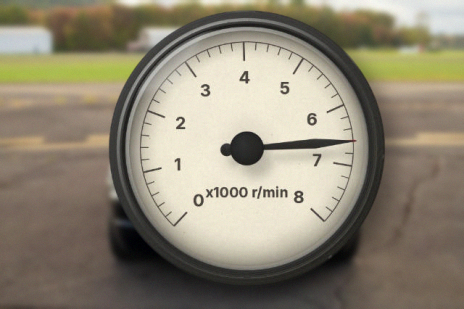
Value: 6600 rpm
